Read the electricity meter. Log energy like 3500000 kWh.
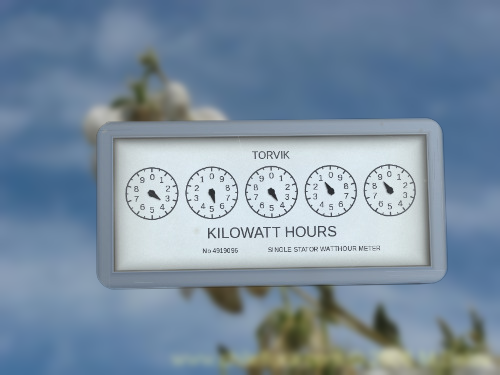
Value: 35409 kWh
